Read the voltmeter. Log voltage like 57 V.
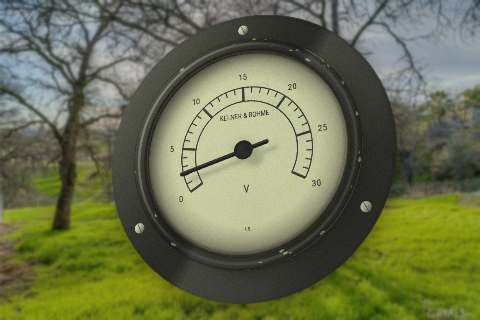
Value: 2 V
